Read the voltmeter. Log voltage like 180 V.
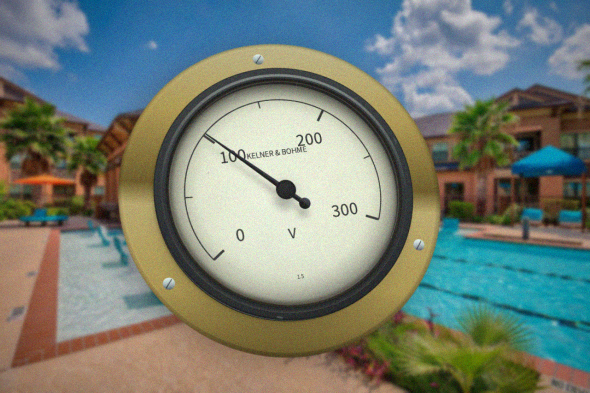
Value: 100 V
